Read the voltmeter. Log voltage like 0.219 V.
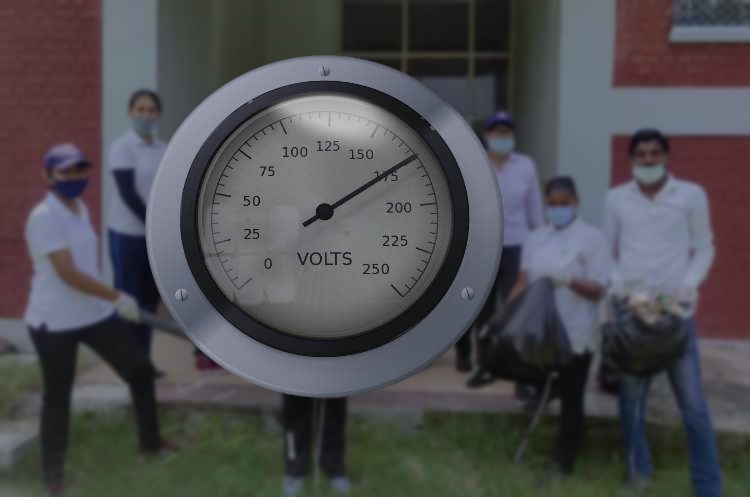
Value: 175 V
